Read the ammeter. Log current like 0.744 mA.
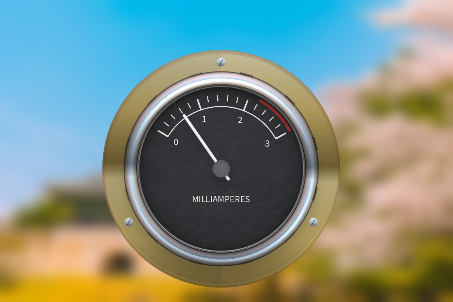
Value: 0.6 mA
